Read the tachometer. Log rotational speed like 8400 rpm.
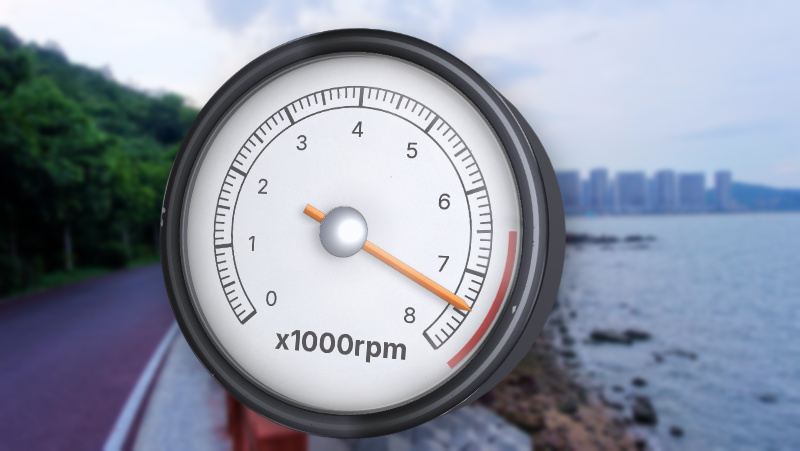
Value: 7400 rpm
